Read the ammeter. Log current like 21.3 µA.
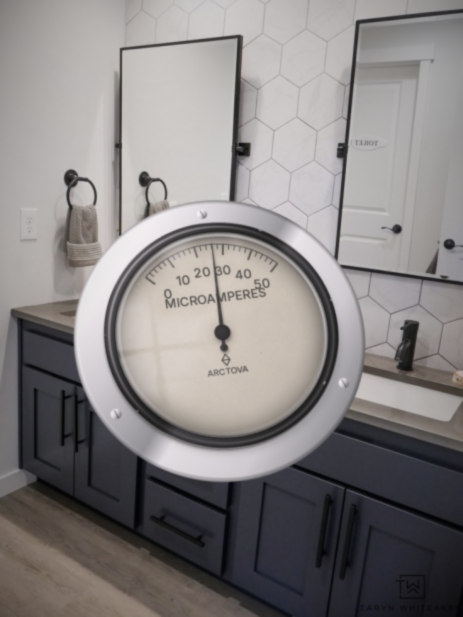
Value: 26 µA
